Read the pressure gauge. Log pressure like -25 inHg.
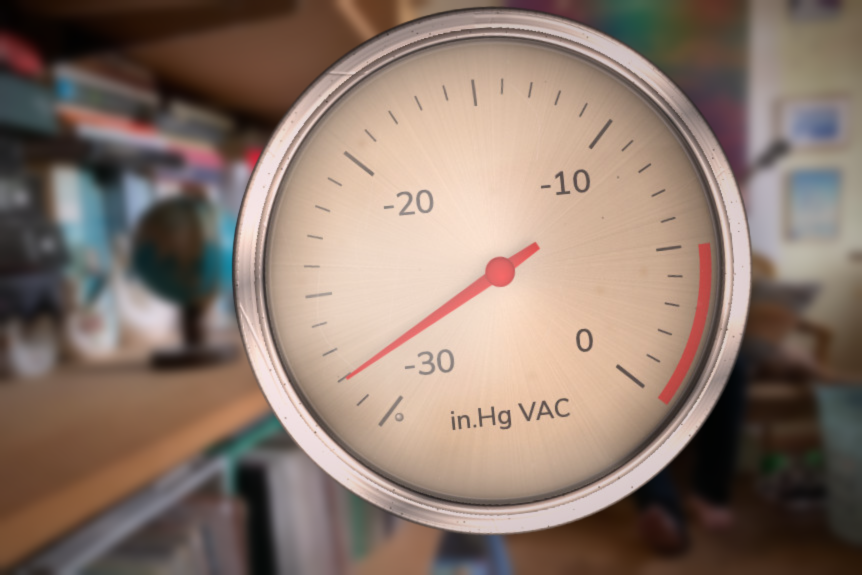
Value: -28 inHg
